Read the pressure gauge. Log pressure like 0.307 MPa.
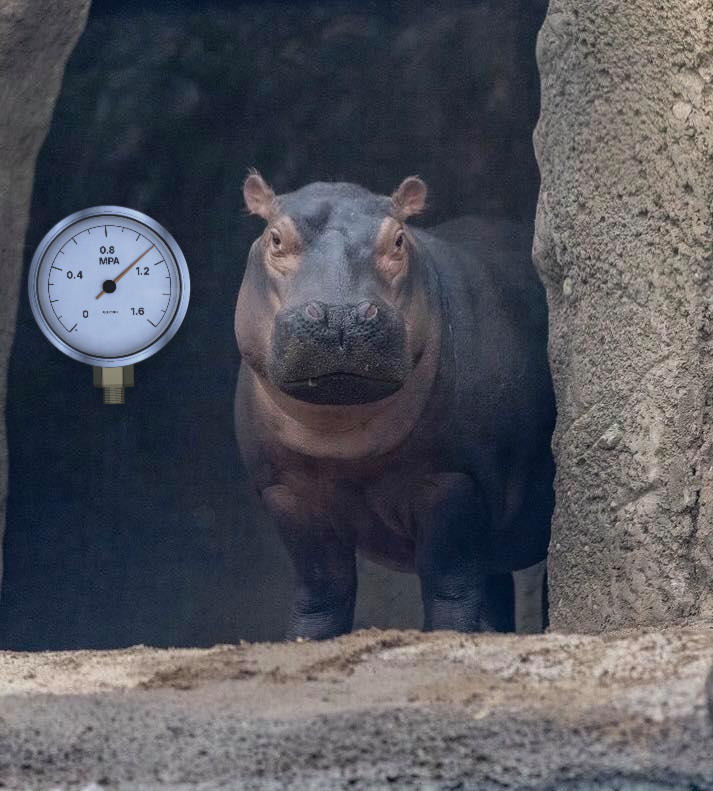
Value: 1.1 MPa
